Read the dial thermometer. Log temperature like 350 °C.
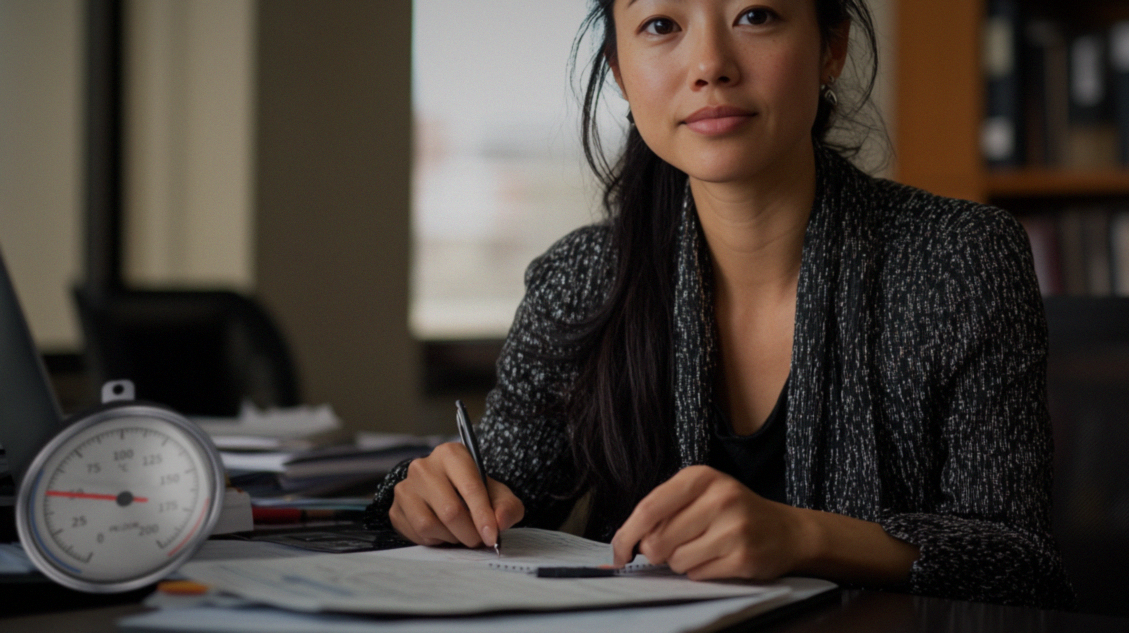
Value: 50 °C
